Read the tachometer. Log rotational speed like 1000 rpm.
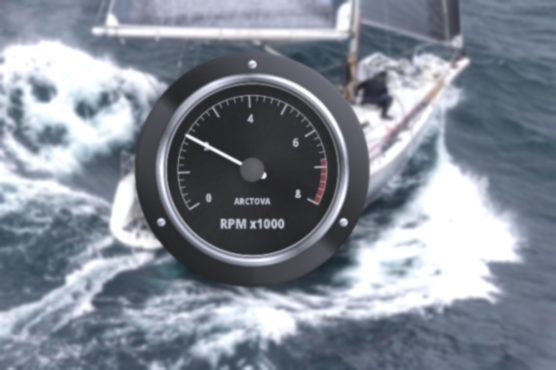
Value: 2000 rpm
